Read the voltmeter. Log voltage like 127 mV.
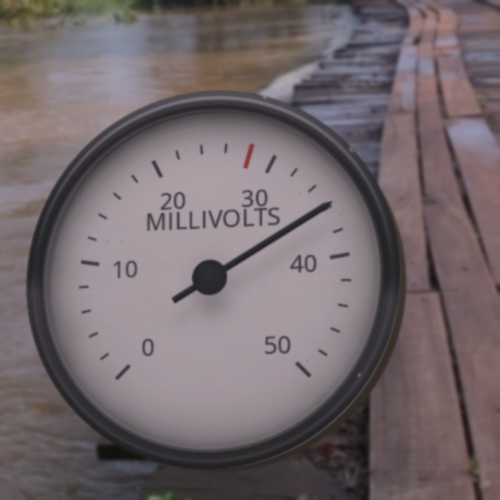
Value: 36 mV
